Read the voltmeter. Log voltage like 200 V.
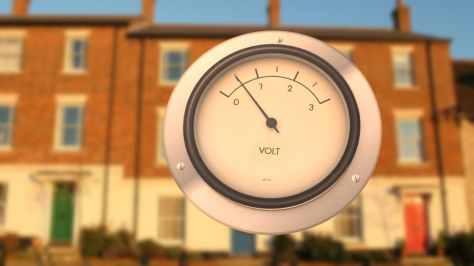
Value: 0.5 V
